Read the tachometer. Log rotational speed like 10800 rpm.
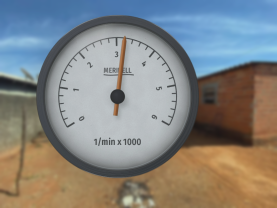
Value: 3200 rpm
